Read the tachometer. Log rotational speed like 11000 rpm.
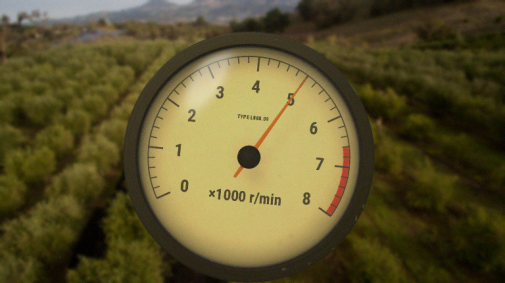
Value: 5000 rpm
